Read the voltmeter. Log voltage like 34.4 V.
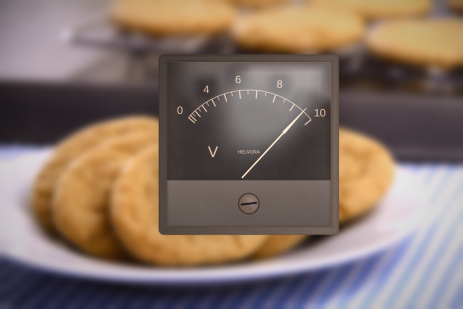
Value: 9.5 V
